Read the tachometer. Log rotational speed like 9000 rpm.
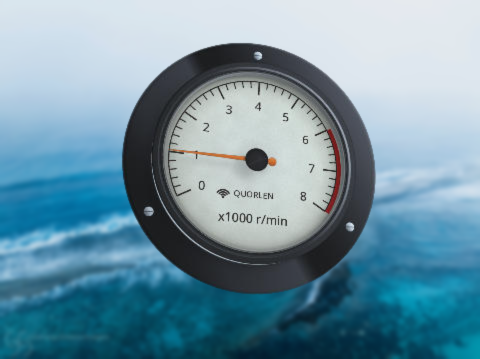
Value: 1000 rpm
